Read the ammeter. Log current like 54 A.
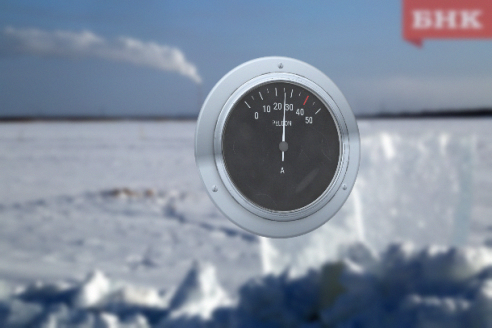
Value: 25 A
